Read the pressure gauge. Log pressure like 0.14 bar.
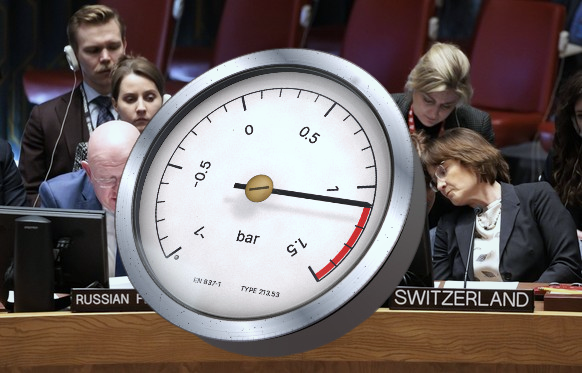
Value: 1.1 bar
